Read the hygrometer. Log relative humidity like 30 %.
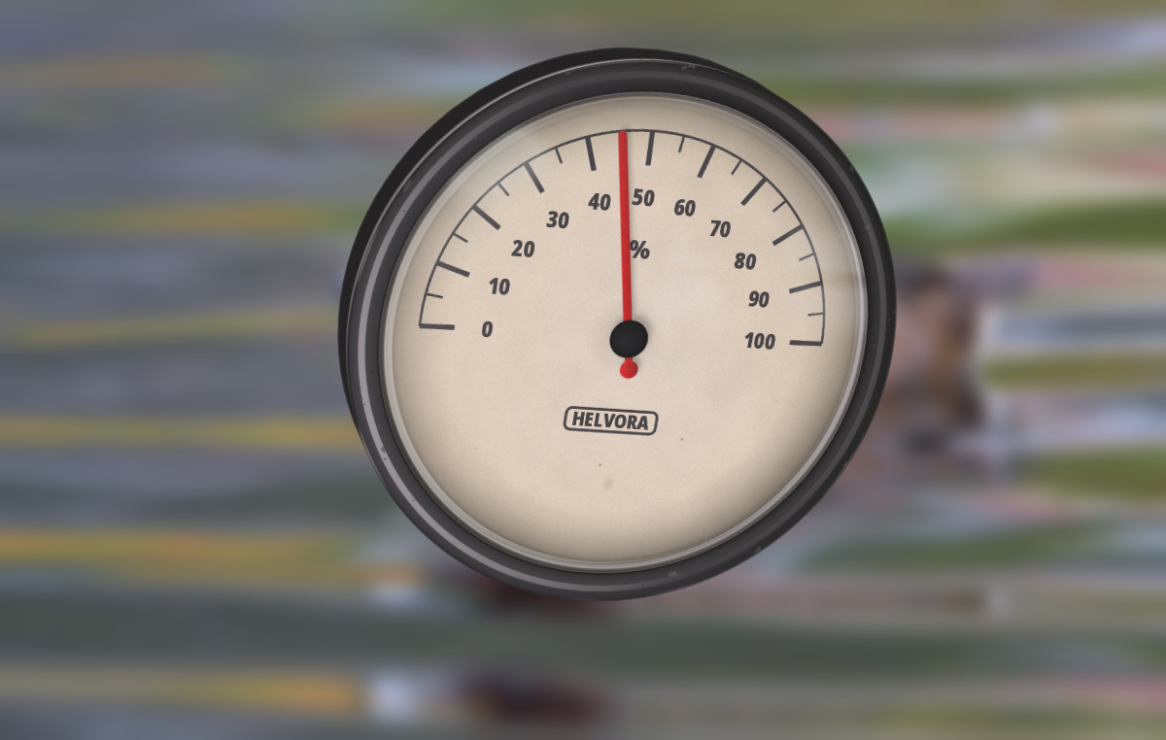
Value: 45 %
